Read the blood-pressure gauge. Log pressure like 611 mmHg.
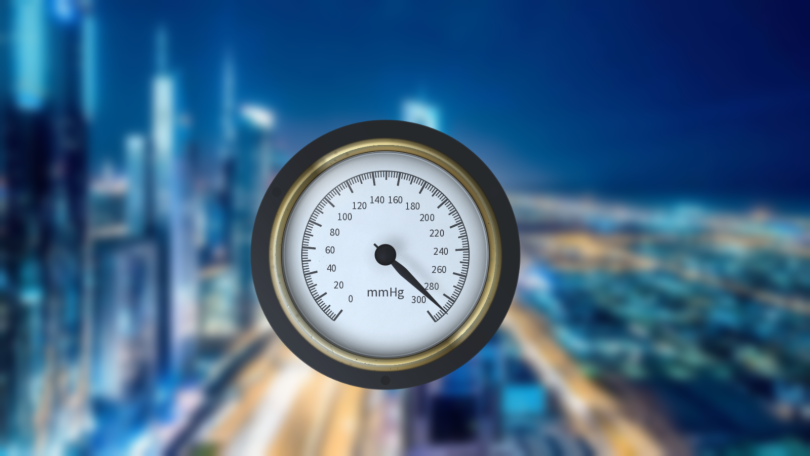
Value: 290 mmHg
